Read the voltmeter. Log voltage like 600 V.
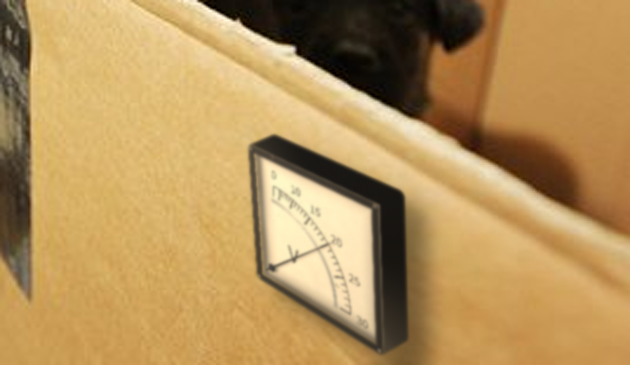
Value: 20 V
